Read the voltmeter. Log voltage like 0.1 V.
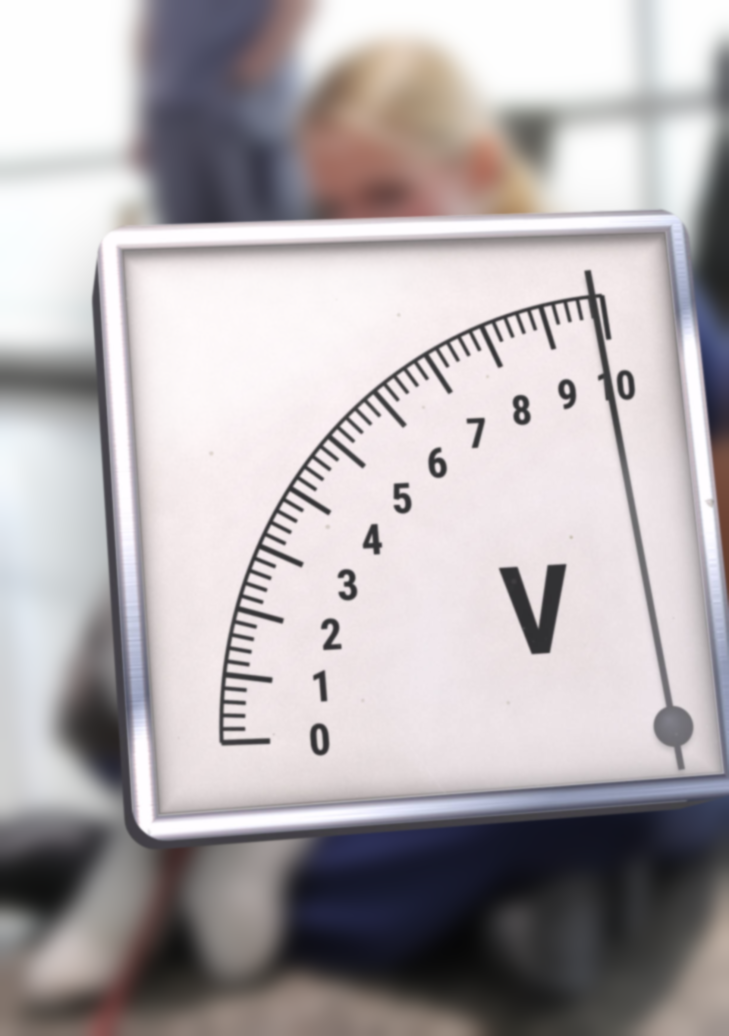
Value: 9.8 V
